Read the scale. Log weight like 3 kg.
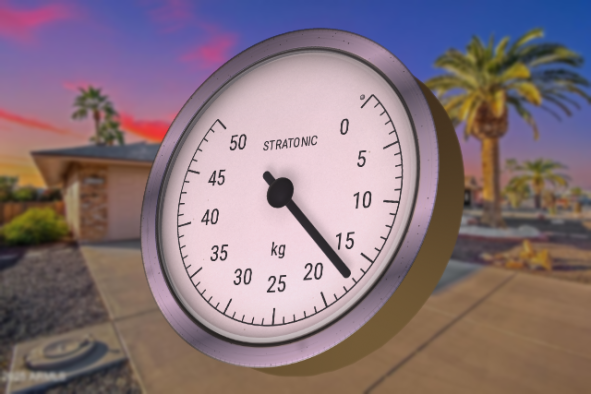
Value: 17 kg
